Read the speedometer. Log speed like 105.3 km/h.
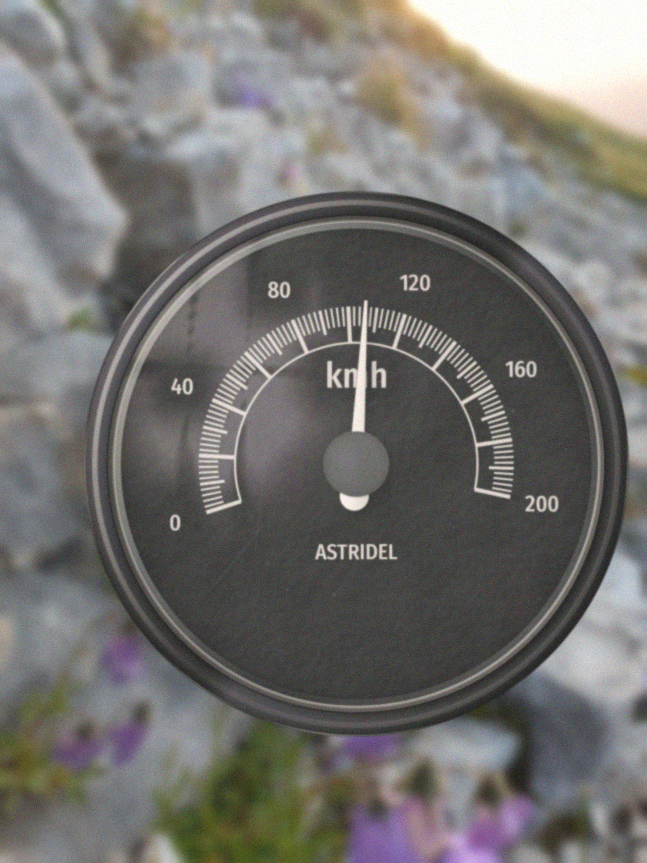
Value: 106 km/h
